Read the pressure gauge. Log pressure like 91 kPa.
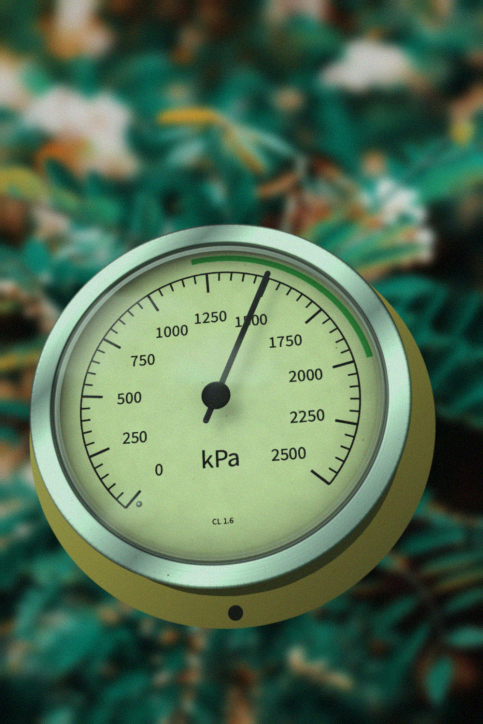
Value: 1500 kPa
